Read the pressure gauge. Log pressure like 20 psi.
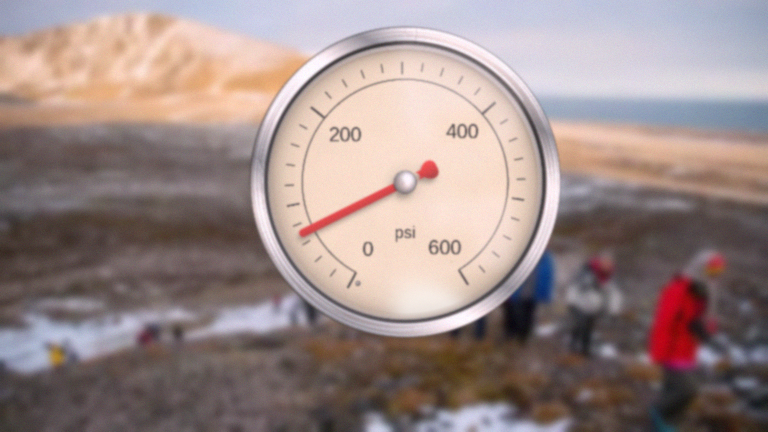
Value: 70 psi
